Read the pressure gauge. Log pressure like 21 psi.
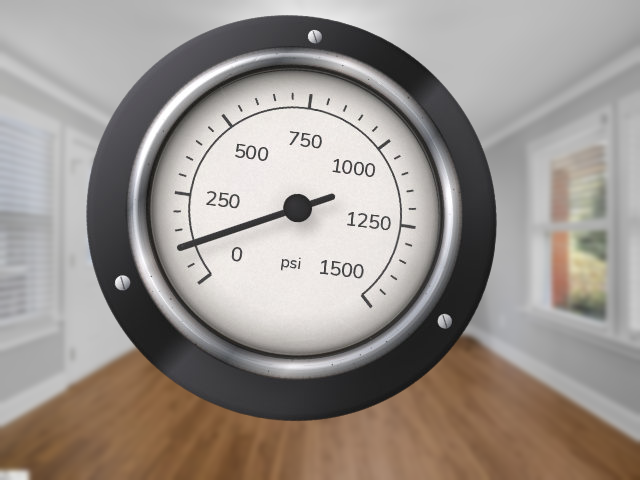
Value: 100 psi
